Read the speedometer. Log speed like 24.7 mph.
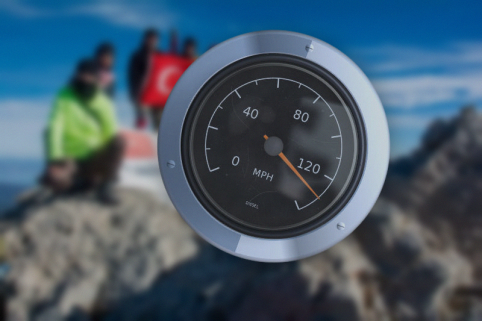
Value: 130 mph
